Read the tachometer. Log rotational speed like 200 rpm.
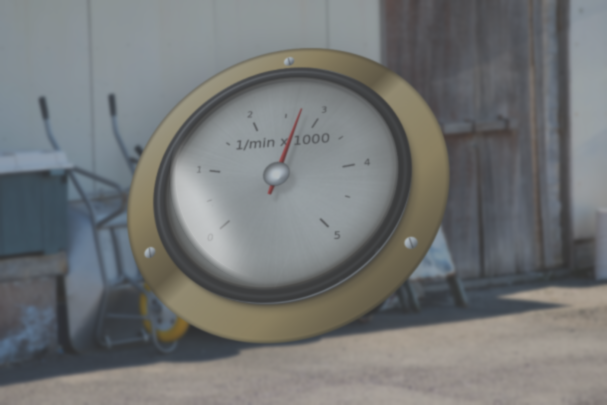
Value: 2750 rpm
